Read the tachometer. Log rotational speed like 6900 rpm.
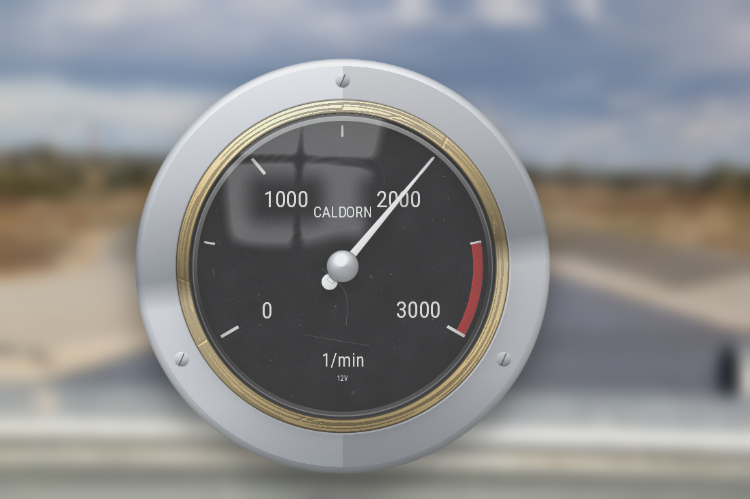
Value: 2000 rpm
